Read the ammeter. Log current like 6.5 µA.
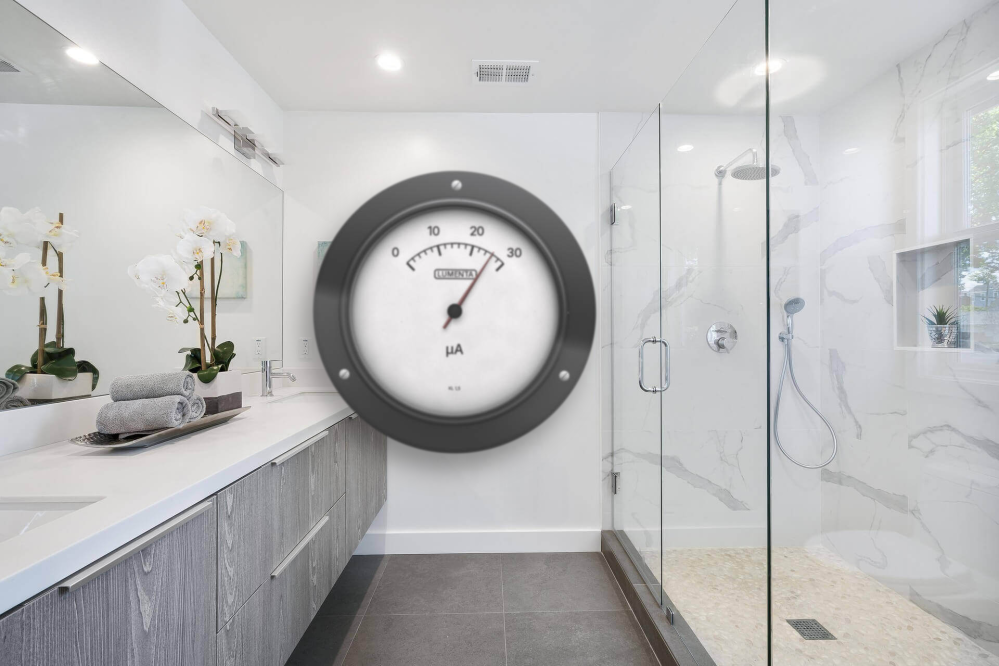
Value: 26 µA
